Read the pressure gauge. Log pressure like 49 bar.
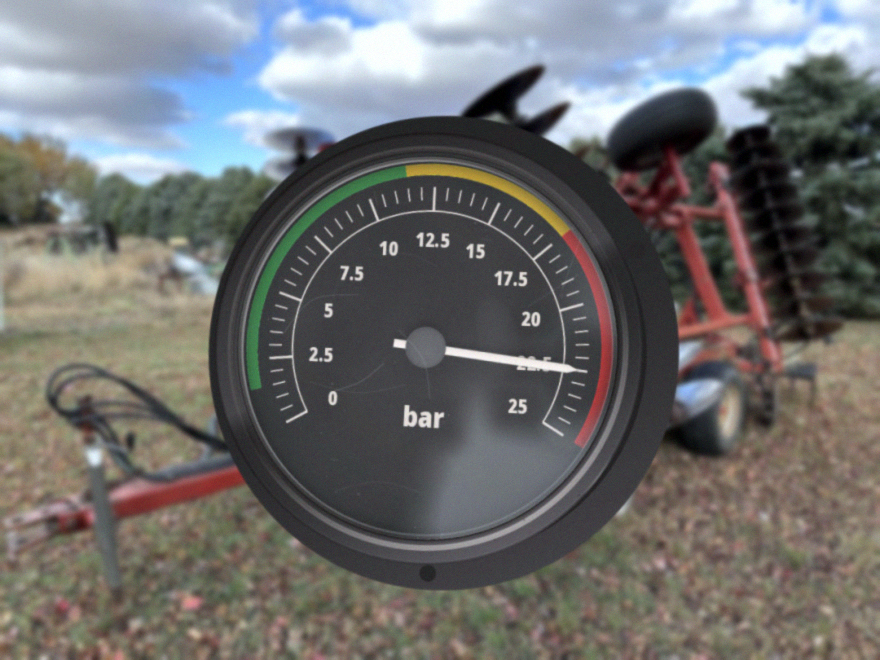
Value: 22.5 bar
